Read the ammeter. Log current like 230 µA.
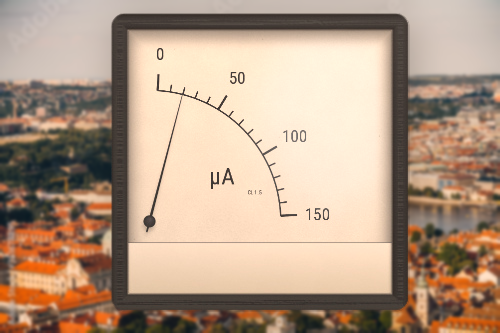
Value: 20 µA
